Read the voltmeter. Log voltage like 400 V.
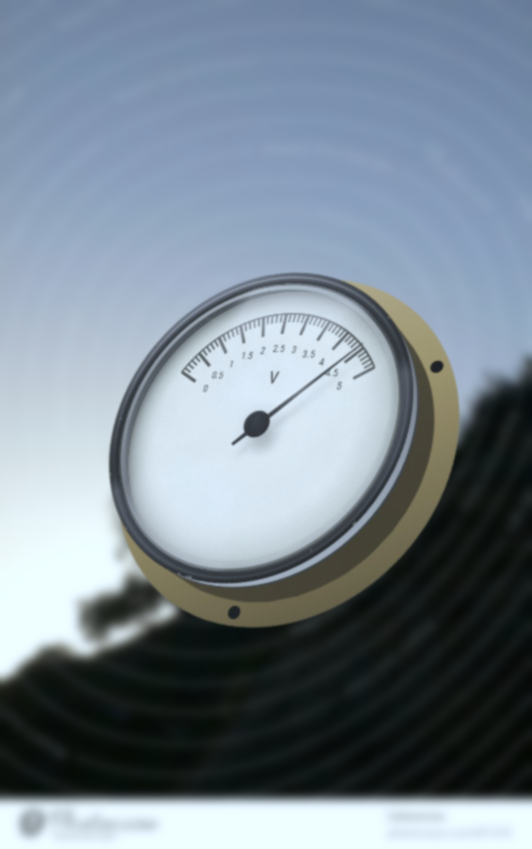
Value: 4.5 V
